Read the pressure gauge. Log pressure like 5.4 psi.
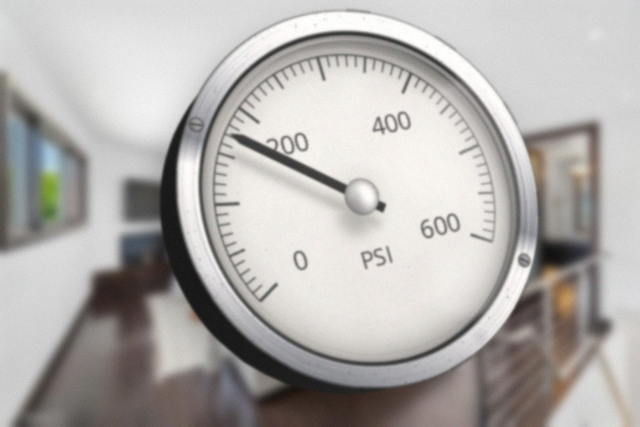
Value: 170 psi
